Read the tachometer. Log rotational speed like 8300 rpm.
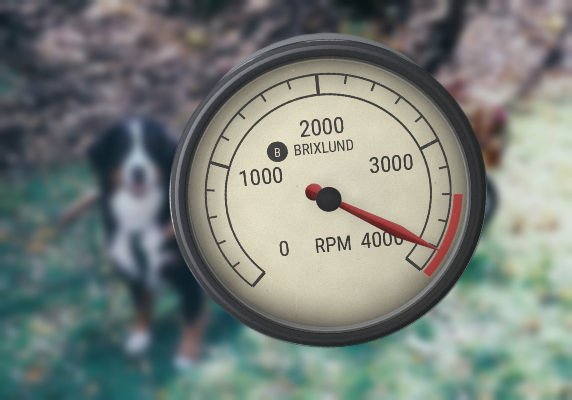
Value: 3800 rpm
